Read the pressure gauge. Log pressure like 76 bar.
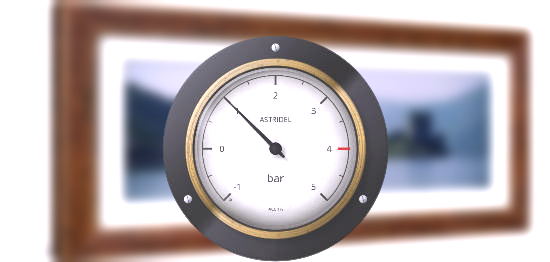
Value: 1 bar
